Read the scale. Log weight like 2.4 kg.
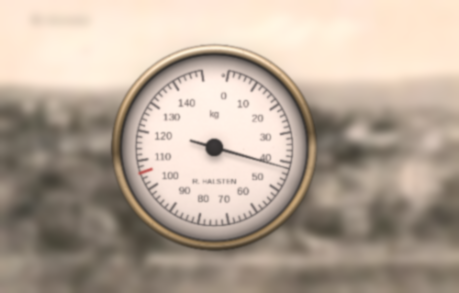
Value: 42 kg
